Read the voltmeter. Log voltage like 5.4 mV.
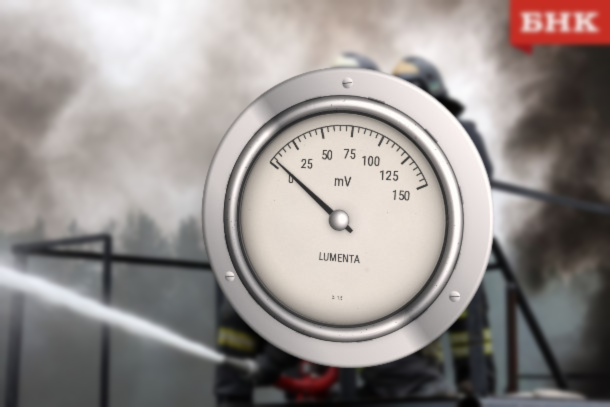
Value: 5 mV
